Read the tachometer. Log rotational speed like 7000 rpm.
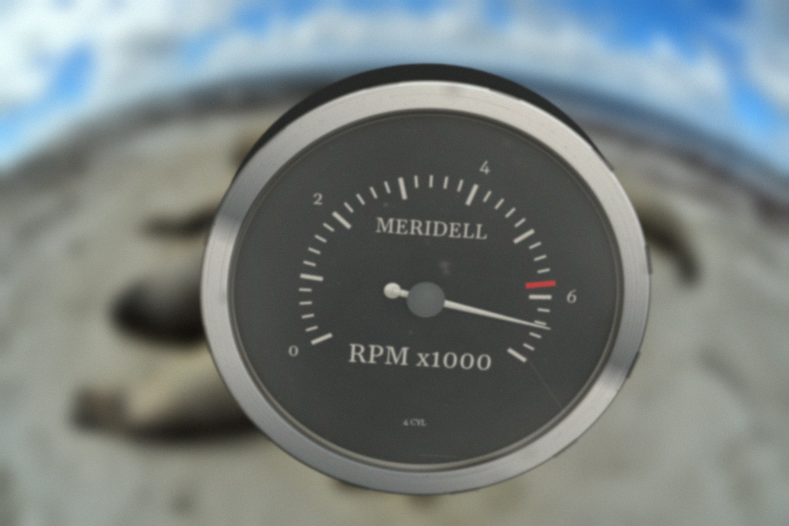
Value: 6400 rpm
